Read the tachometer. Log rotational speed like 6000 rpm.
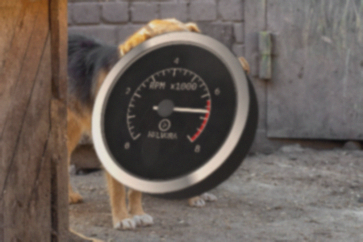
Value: 6750 rpm
